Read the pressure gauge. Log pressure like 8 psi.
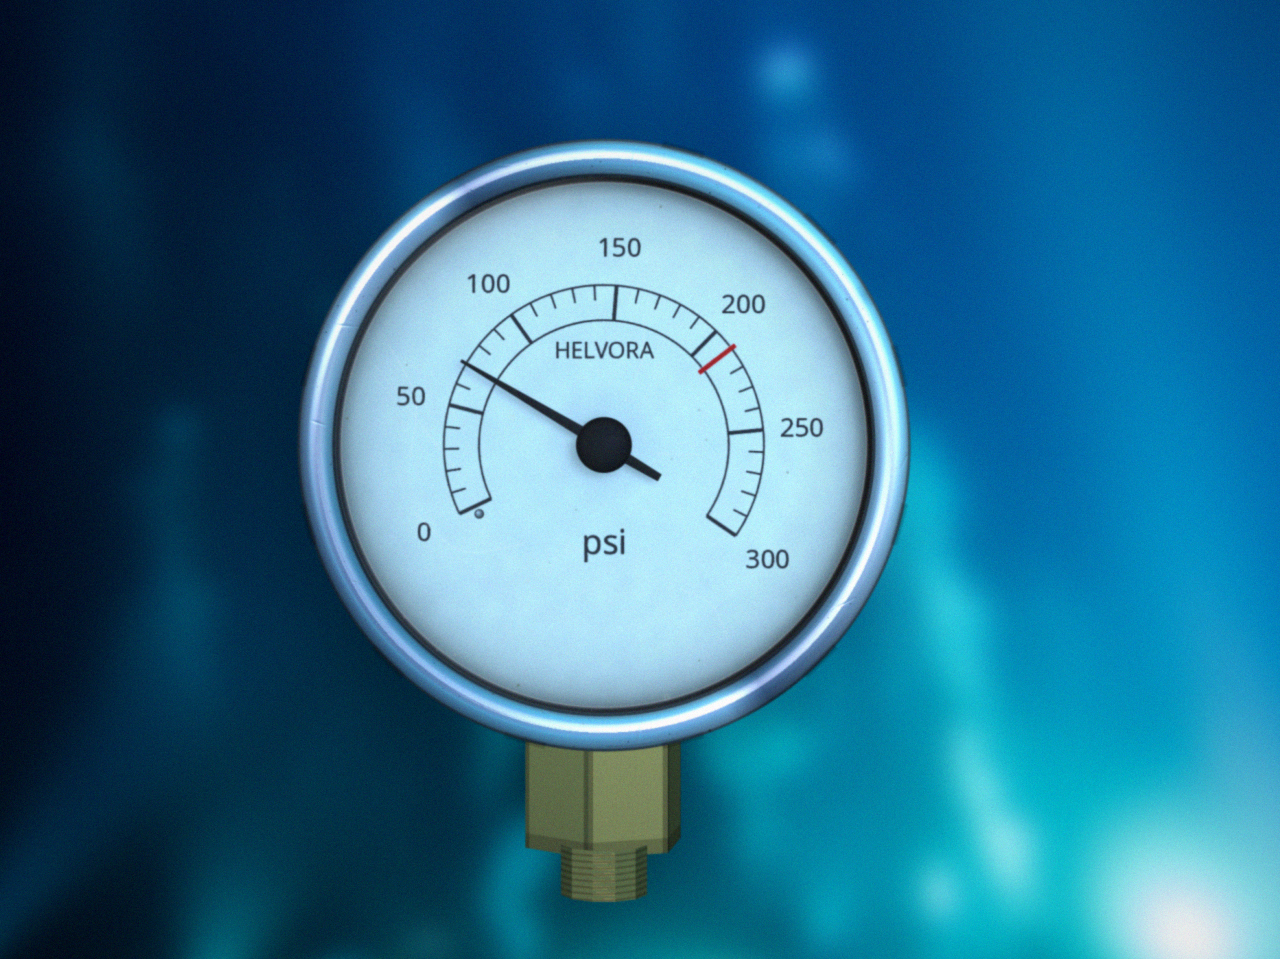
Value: 70 psi
